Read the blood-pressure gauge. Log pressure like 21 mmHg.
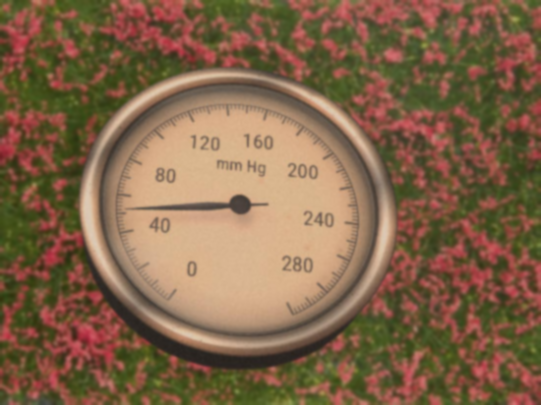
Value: 50 mmHg
